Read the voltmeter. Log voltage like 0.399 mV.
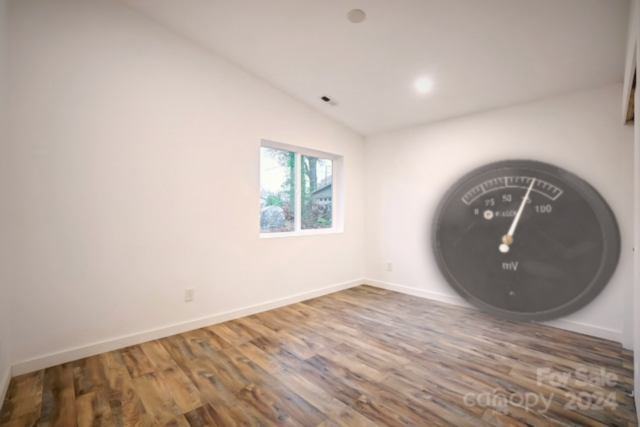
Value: 75 mV
